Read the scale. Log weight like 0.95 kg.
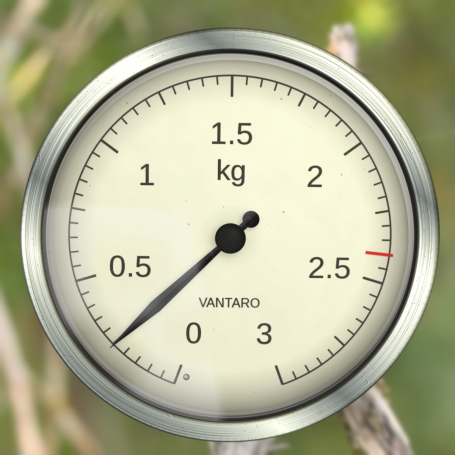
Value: 0.25 kg
